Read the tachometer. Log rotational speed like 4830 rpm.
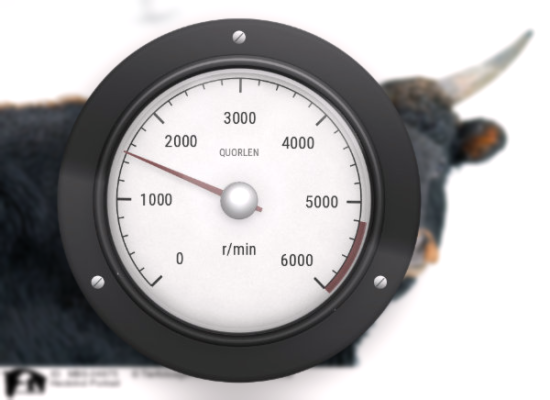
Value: 1500 rpm
